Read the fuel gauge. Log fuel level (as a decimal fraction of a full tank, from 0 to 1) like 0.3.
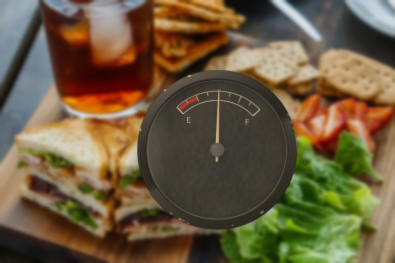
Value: 0.5
